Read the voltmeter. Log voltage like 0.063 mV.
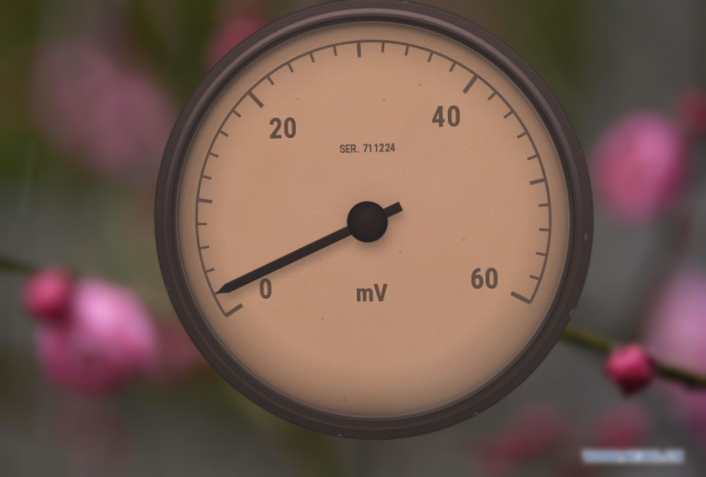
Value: 2 mV
